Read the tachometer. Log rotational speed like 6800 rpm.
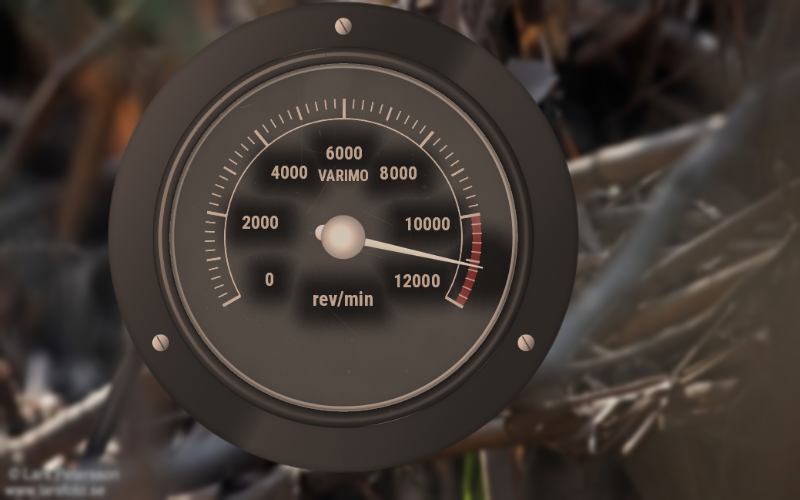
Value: 11100 rpm
